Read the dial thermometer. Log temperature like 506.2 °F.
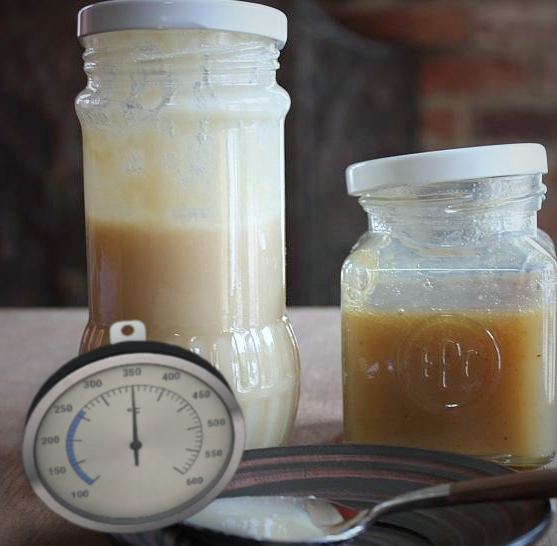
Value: 350 °F
